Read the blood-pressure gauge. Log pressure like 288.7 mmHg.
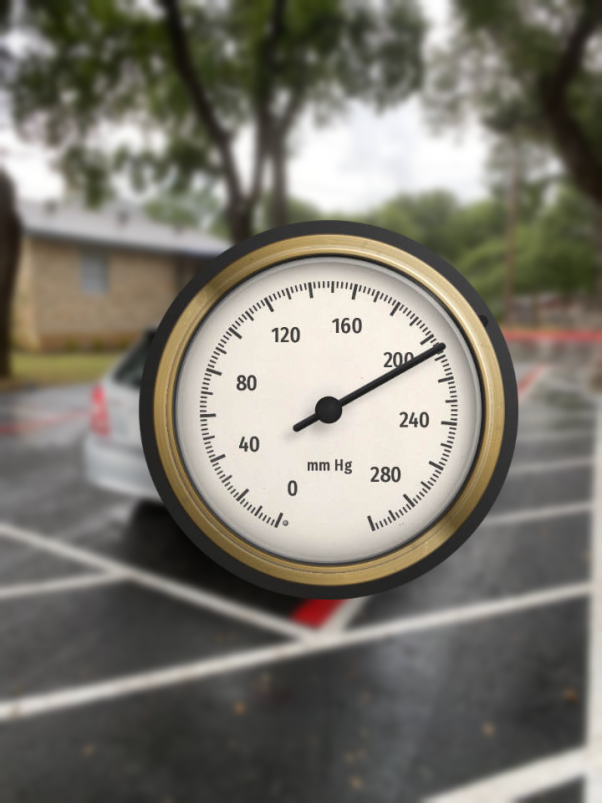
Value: 206 mmHg
